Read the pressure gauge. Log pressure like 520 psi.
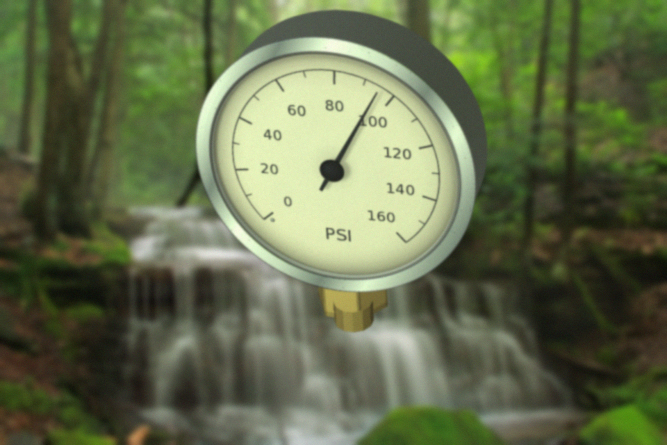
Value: 95 psi
